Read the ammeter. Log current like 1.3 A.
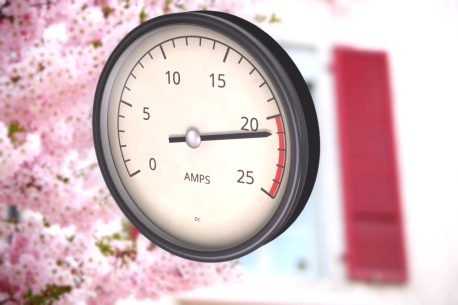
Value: 21 A
